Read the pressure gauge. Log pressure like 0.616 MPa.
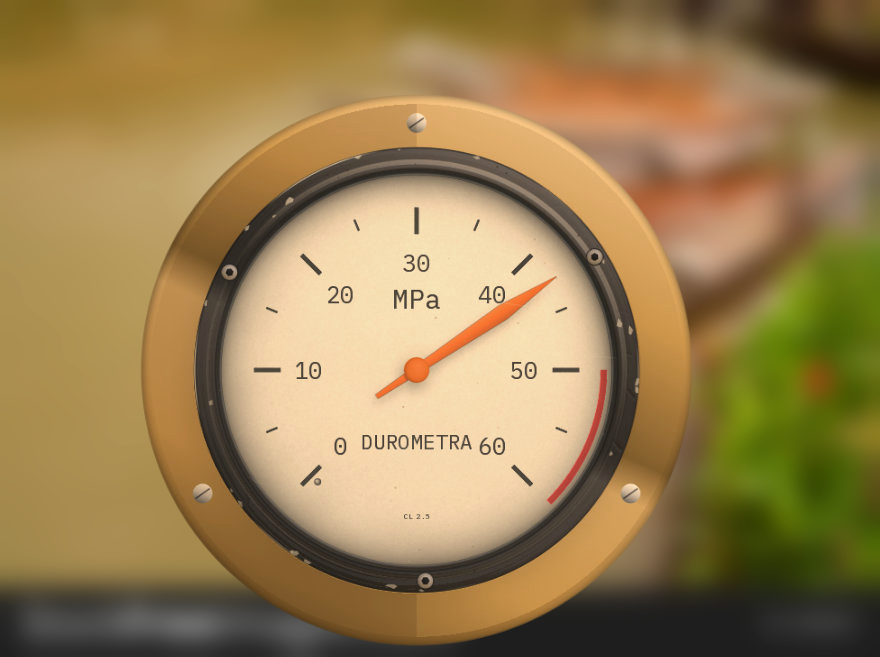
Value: 42.5 MPa
